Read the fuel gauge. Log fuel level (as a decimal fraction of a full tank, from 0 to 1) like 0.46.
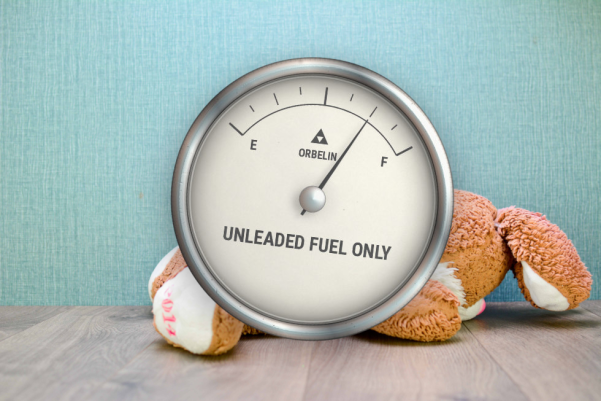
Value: 0.75
